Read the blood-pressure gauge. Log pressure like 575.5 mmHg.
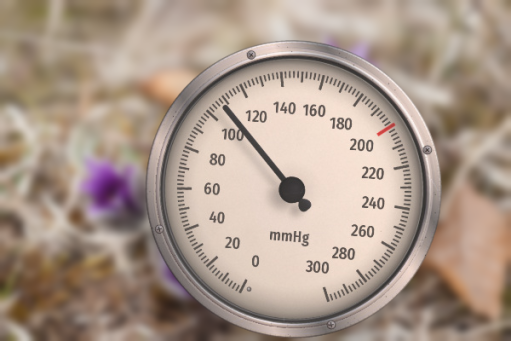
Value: 108 mmHg
